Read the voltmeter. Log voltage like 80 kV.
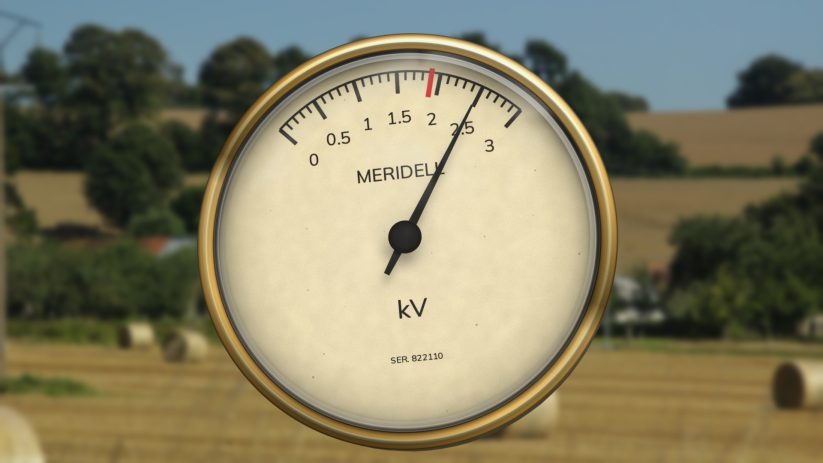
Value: 2.5 kV
